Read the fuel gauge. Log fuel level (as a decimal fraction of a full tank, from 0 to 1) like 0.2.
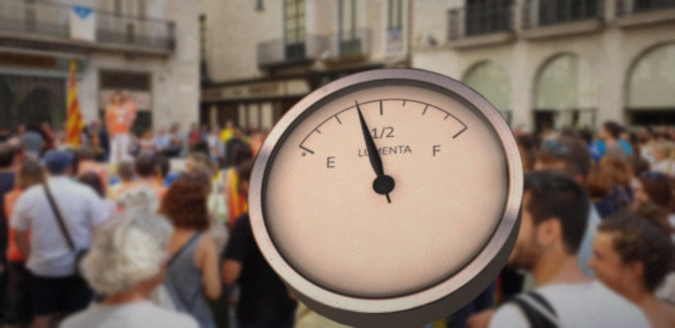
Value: 0.375
